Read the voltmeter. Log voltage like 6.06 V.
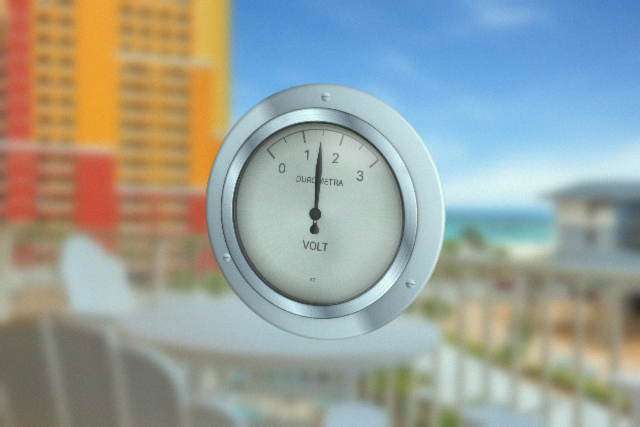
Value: 1.5 V
